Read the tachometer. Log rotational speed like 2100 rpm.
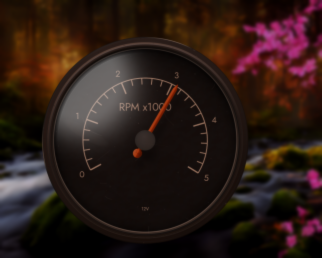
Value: 3100 rpm
